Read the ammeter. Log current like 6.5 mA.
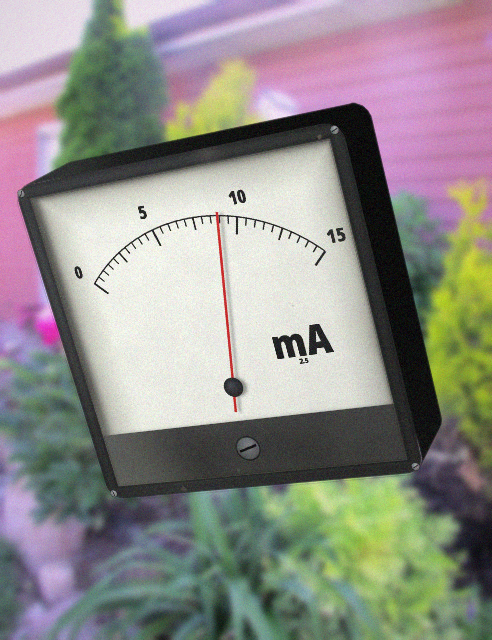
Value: 9 mA
